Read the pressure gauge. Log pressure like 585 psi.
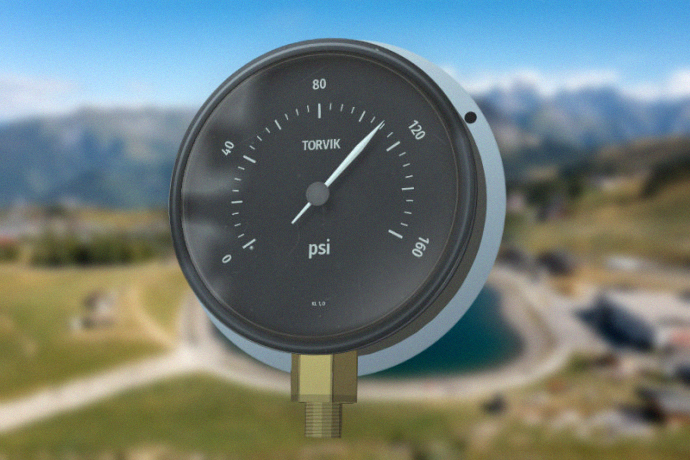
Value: 110 psi
